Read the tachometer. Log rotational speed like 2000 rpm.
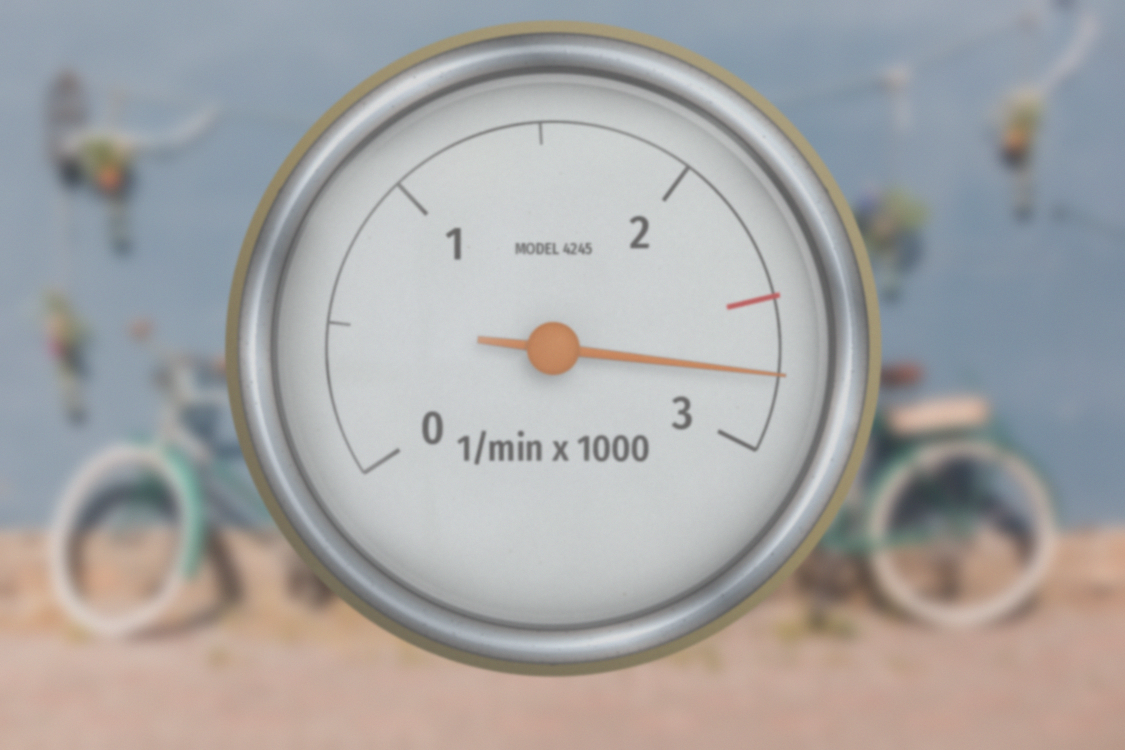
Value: 2750 rpm
